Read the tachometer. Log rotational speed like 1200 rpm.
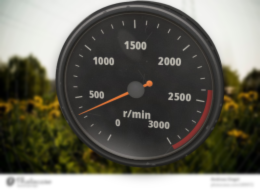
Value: 350 rpm
